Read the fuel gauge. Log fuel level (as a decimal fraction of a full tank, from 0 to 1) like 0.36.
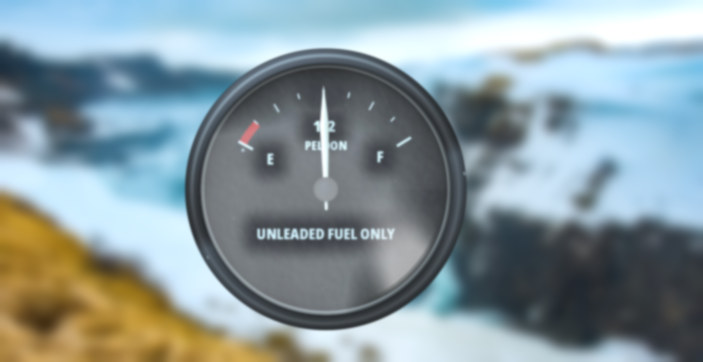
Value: 0.5
